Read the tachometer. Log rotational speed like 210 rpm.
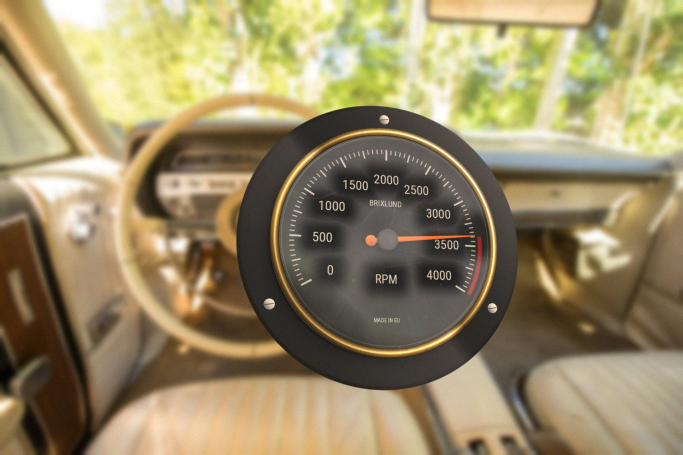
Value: 3400 rpm
